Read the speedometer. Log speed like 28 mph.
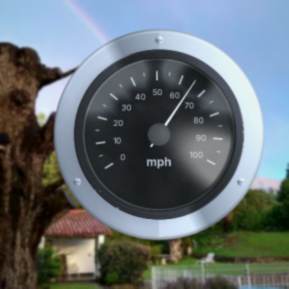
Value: 65 mph
